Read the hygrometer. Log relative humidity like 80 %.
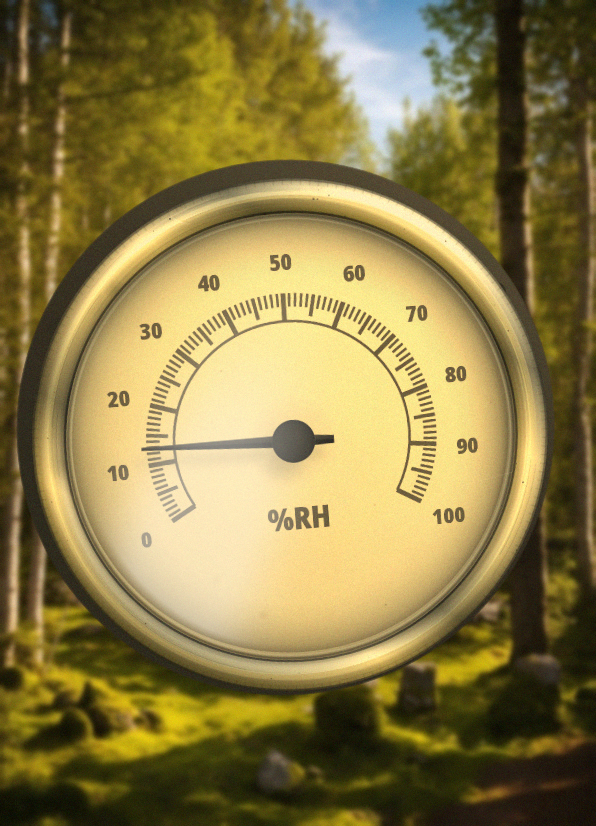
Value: 13 %
